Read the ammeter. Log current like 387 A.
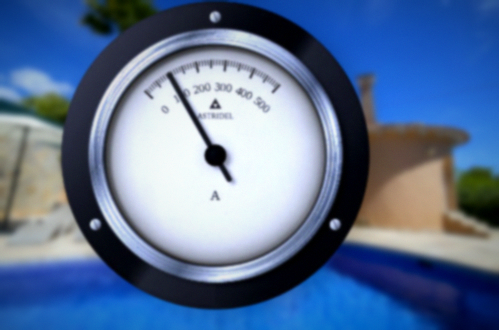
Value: 100 A
